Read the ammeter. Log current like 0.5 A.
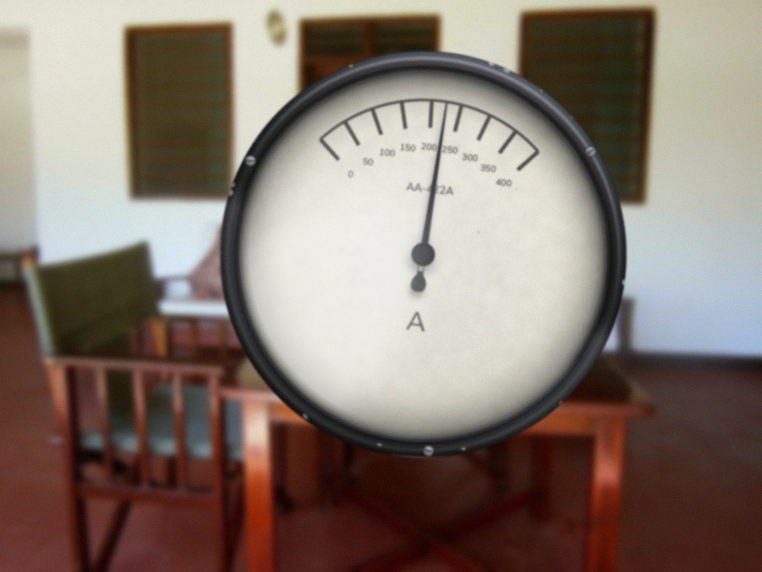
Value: 225 A
